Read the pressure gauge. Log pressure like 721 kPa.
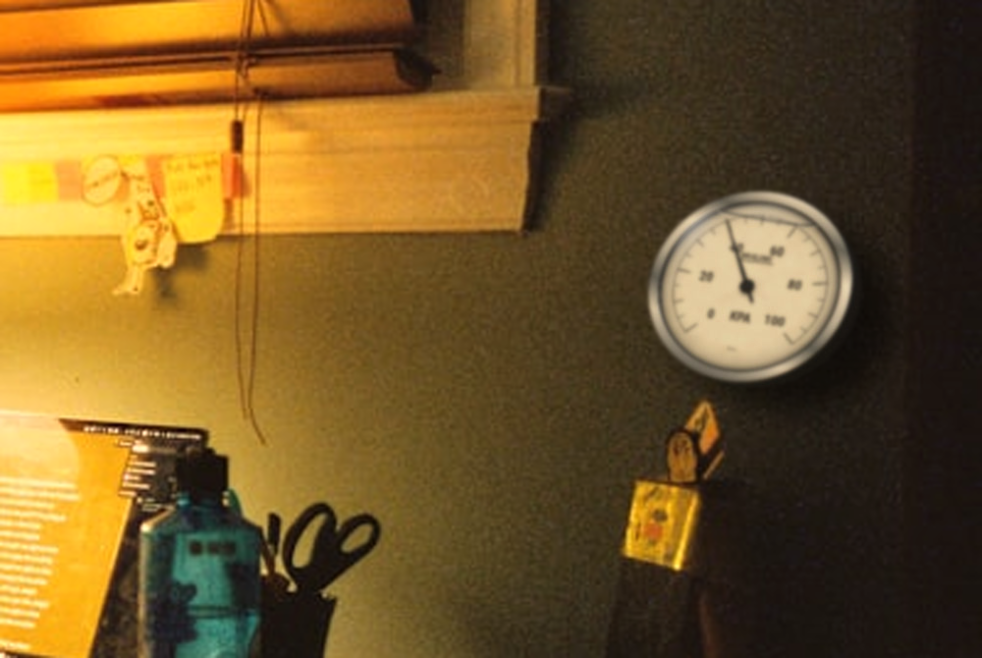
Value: 40 kPa
